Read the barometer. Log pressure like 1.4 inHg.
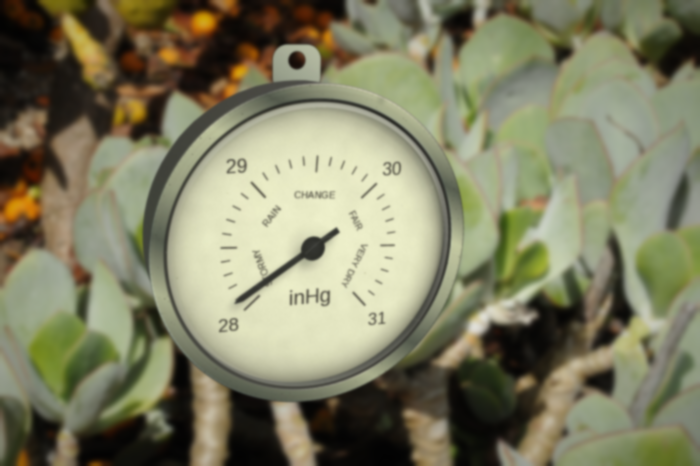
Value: 28.1 inHg
